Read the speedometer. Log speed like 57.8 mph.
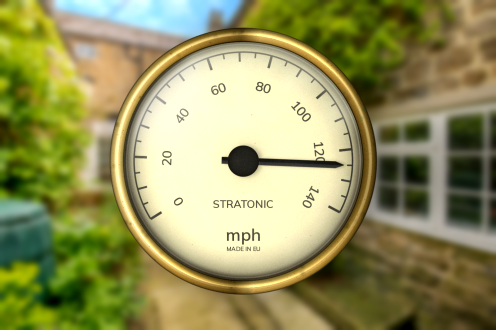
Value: 125 mph
